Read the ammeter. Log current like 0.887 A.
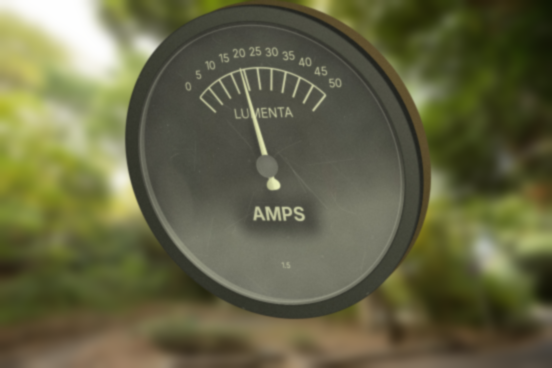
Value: 20 A
